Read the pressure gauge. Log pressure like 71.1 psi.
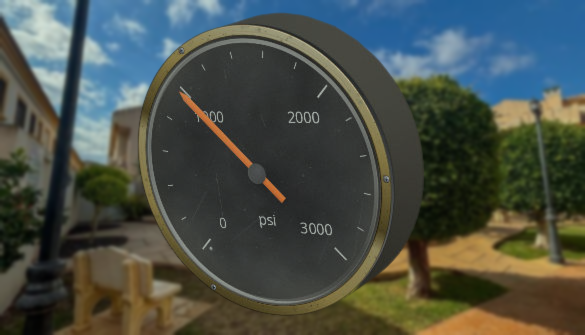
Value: 1000 psi
